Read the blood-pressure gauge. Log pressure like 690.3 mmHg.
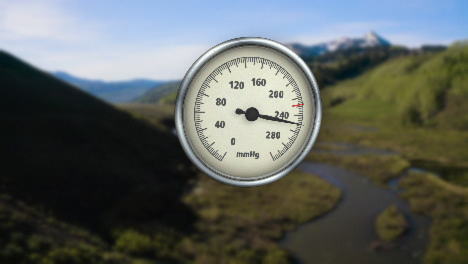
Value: 250 mmHg
